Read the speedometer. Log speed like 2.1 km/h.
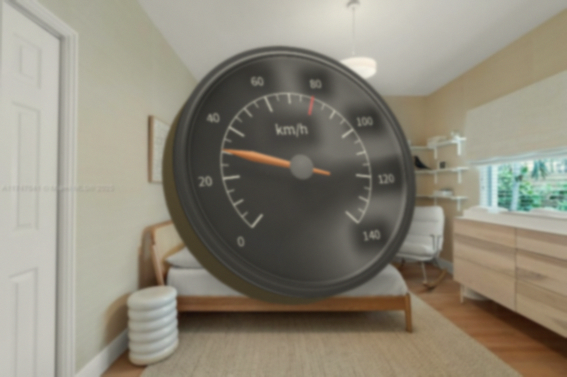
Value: 30 km/h
